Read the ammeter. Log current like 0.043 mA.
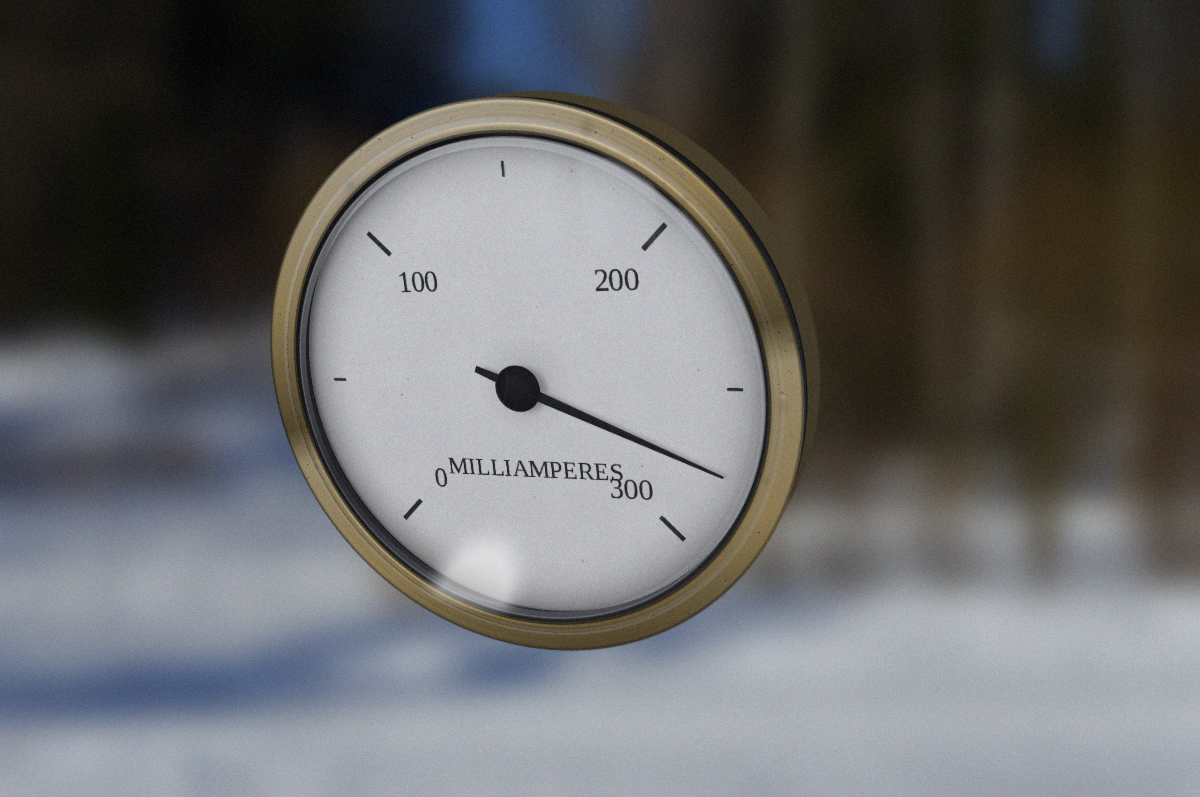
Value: 275 mA
